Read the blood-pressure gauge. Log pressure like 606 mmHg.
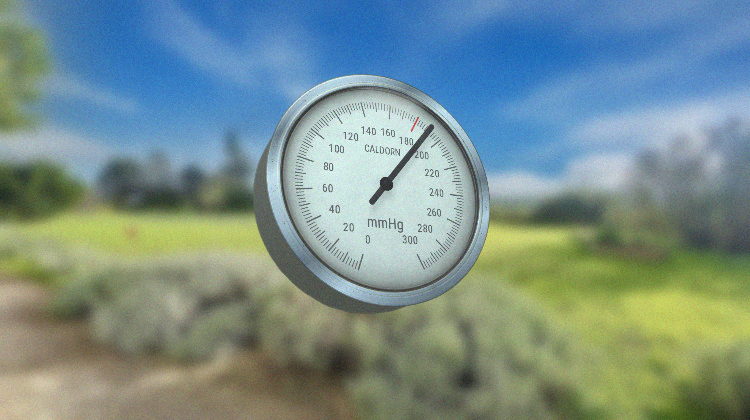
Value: 190 mmHg
